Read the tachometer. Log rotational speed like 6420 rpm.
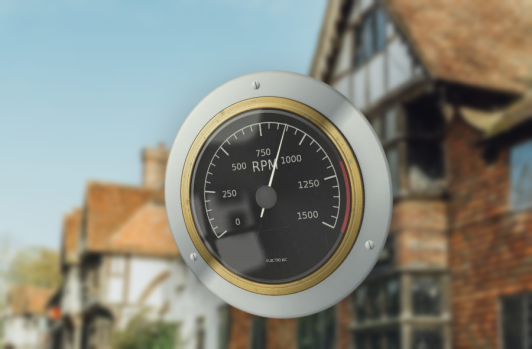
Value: 900 rpm
